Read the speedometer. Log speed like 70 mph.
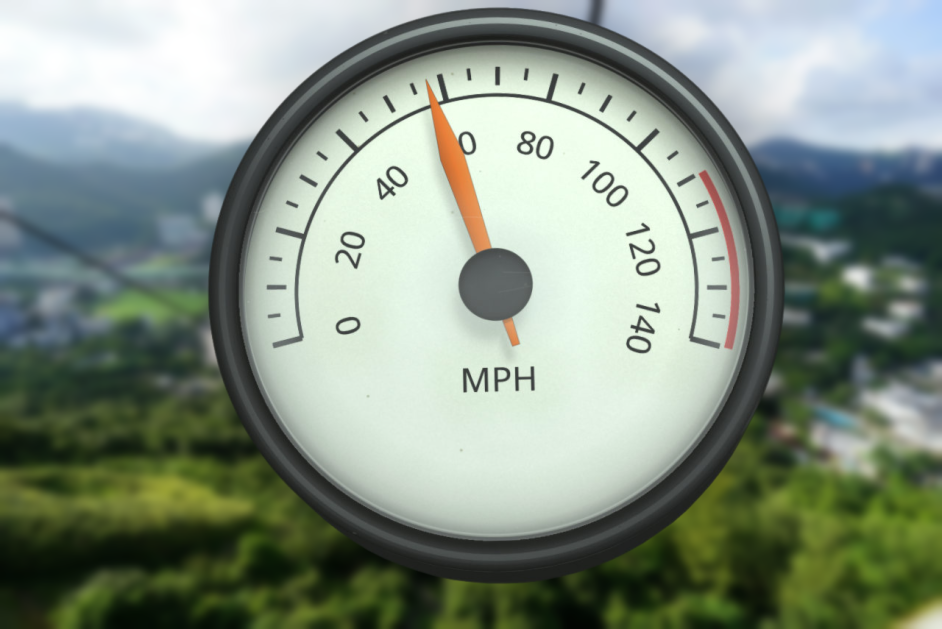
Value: 57.5 mph
